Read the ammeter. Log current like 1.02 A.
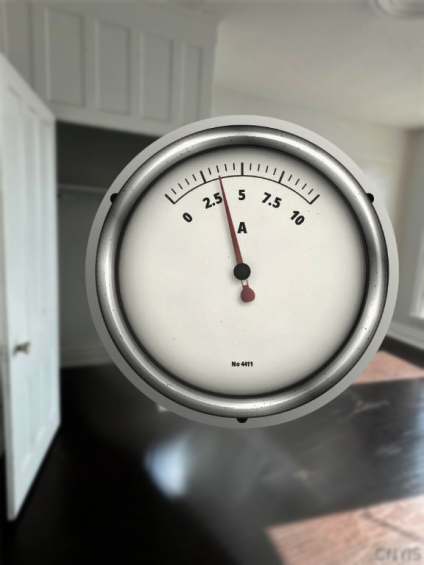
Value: 3.5 A
